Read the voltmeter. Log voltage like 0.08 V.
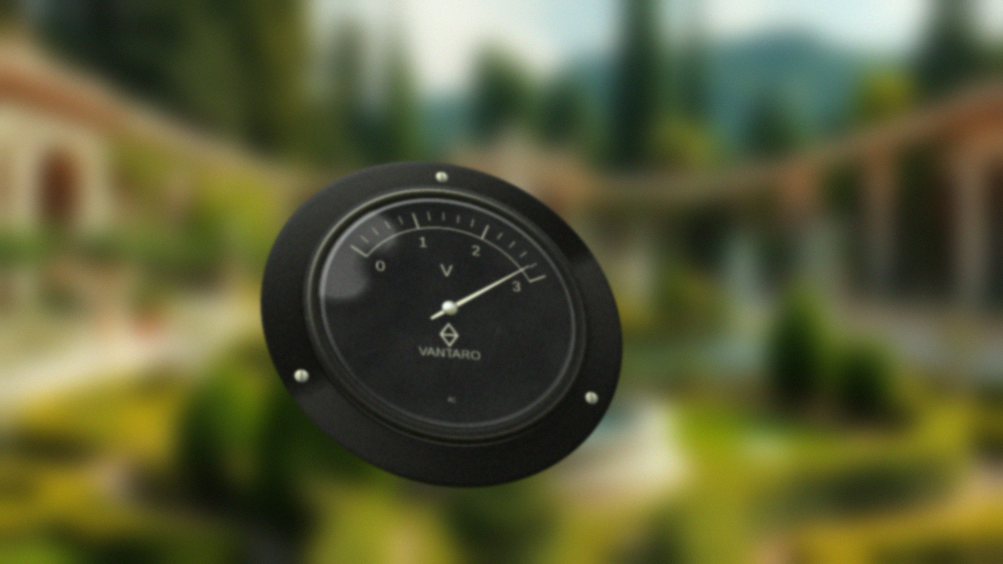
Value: 2.8 V
